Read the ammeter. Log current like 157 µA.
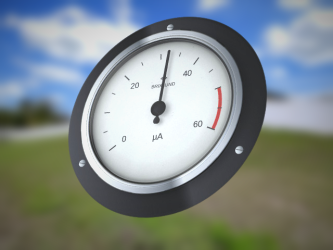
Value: 32.5 µA
